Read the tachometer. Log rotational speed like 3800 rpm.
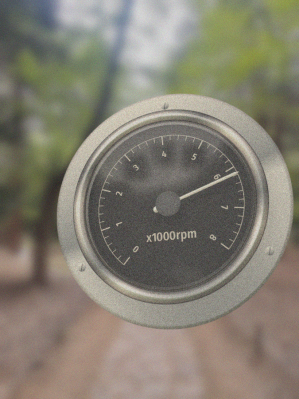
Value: 6200 rpm
